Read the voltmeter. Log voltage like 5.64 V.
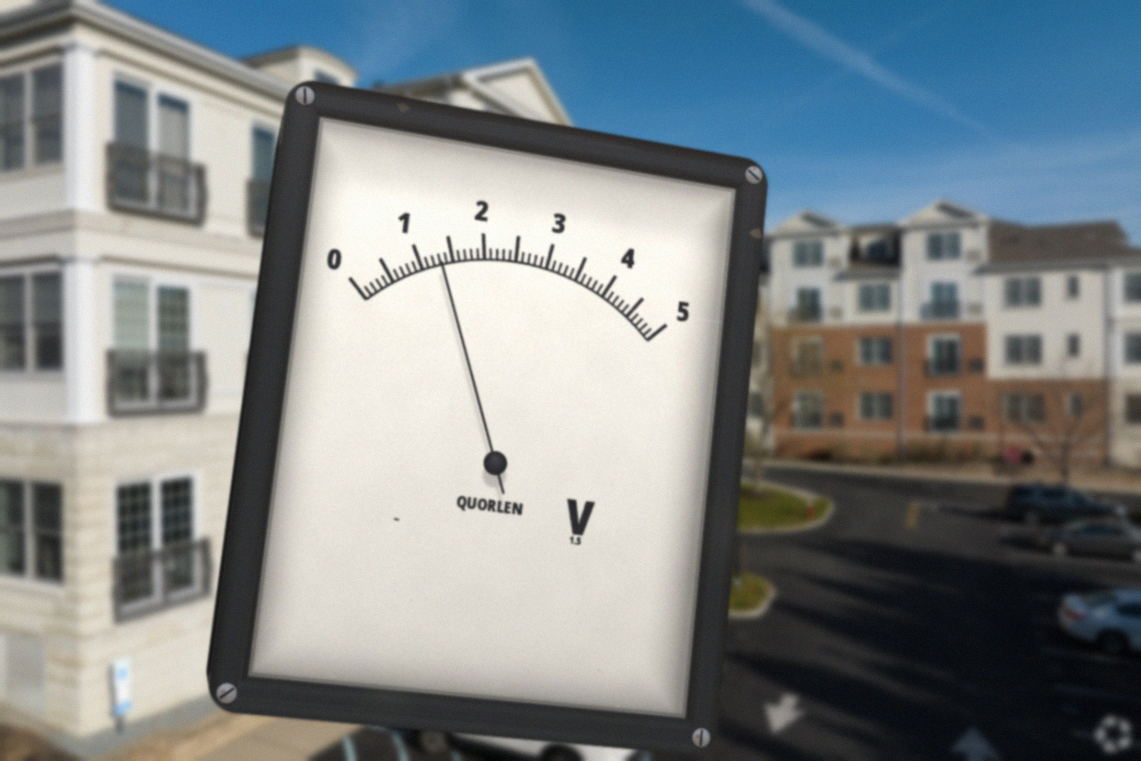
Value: 1.3 V
